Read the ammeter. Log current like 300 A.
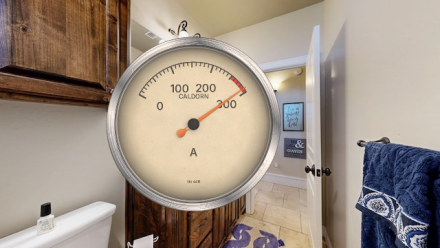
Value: 290 A
